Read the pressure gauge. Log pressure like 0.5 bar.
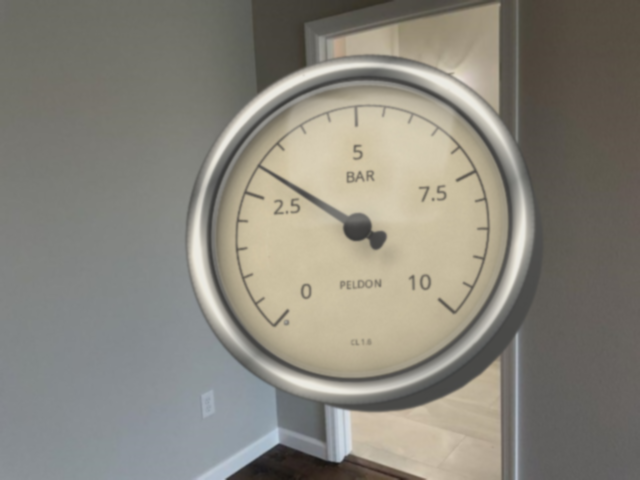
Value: 3 bar
